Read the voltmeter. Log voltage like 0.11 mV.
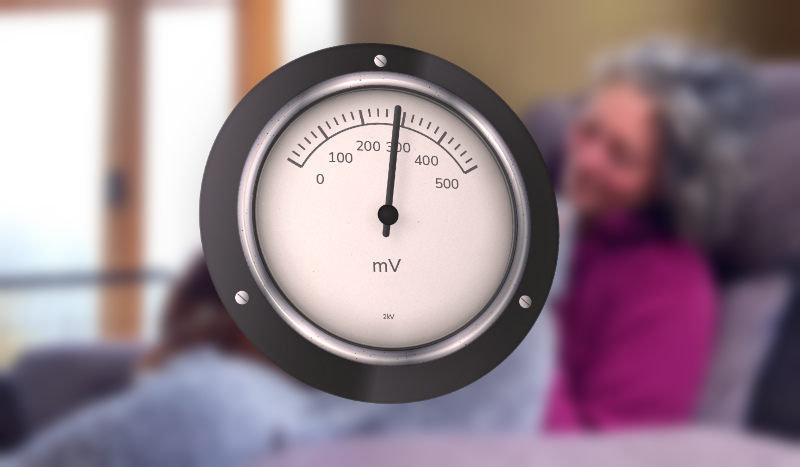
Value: 280 mV
